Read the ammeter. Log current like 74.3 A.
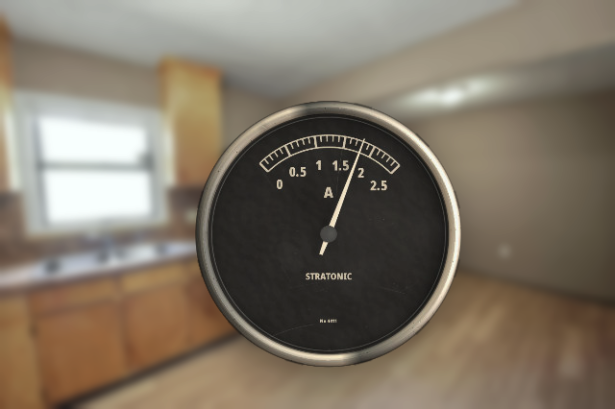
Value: 1.8 A
